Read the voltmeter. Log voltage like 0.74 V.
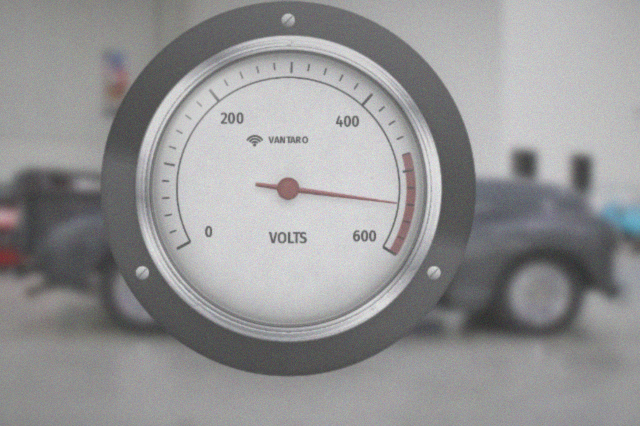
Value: 540 V
